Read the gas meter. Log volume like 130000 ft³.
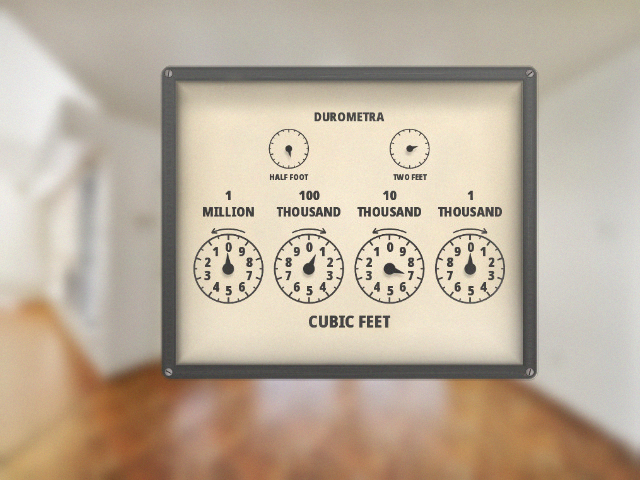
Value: 7000 ft³
